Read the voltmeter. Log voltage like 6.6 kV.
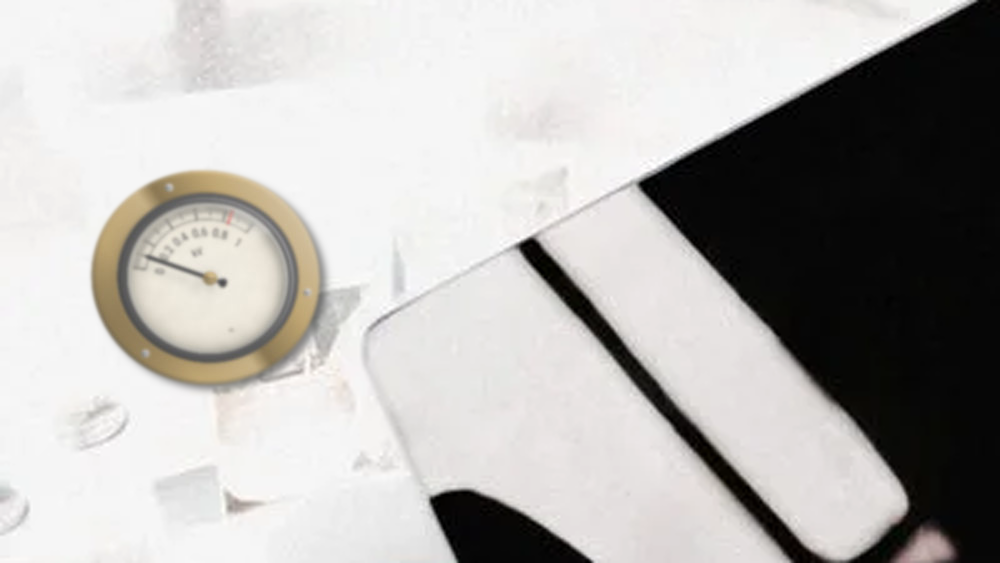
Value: 0.1 kV
